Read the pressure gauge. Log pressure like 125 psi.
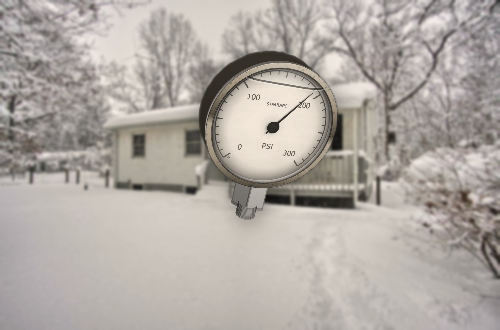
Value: 190 psi
